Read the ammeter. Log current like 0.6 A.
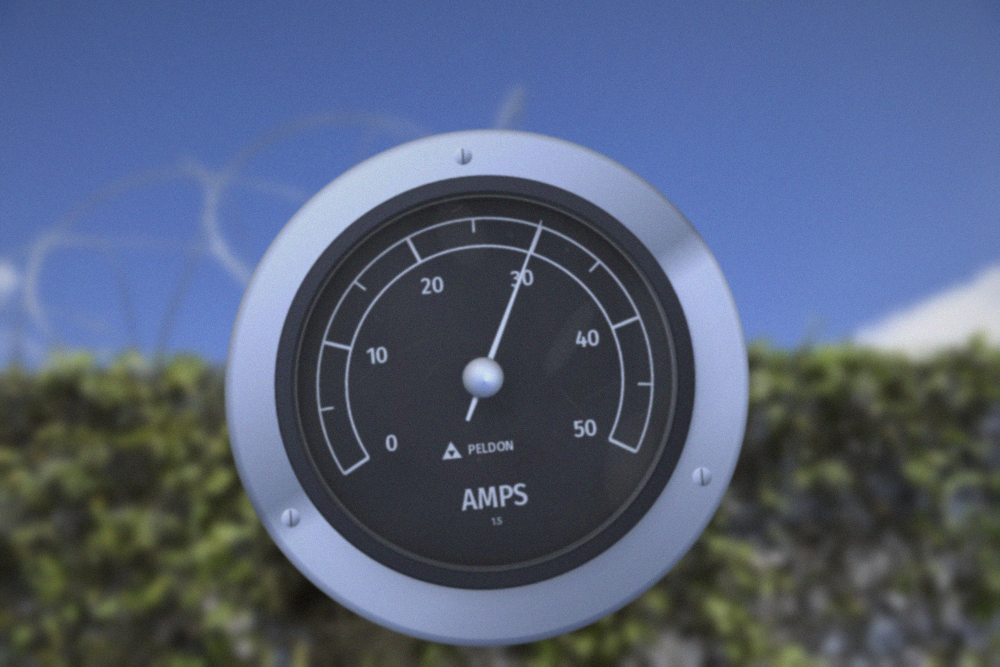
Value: 30 A
